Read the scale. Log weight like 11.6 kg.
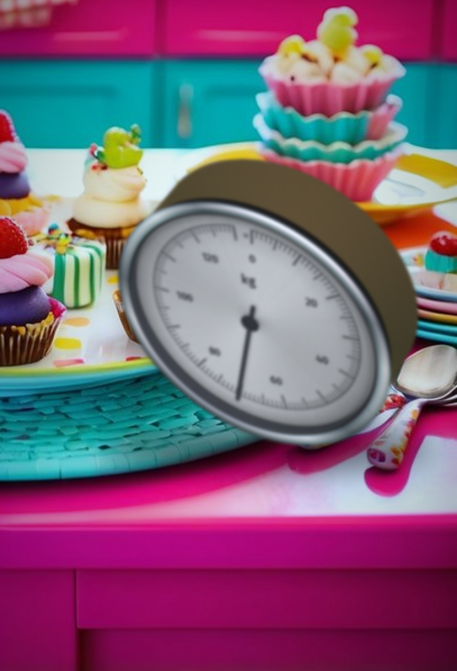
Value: 70 kg
